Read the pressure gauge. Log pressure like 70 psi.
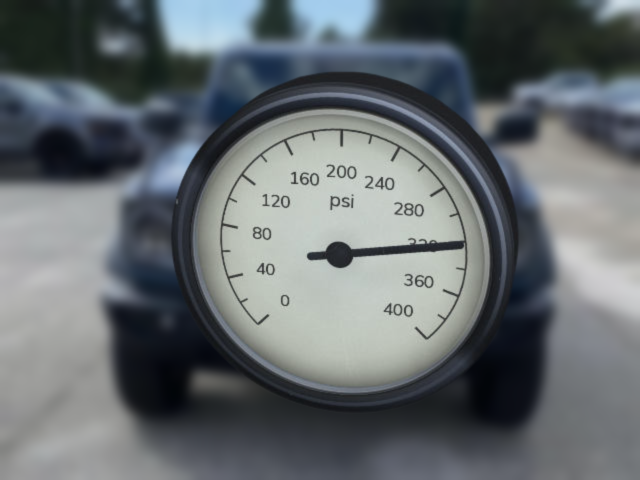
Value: 320 psi
